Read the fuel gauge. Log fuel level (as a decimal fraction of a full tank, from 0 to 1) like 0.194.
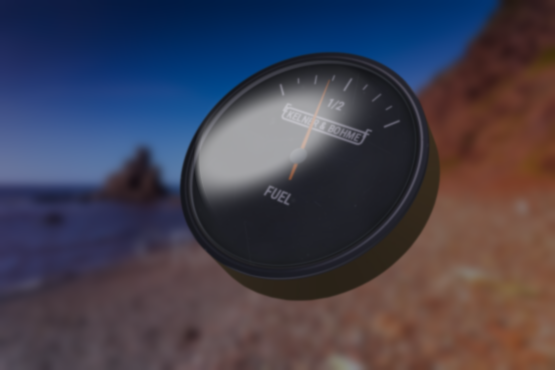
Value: 0.375
